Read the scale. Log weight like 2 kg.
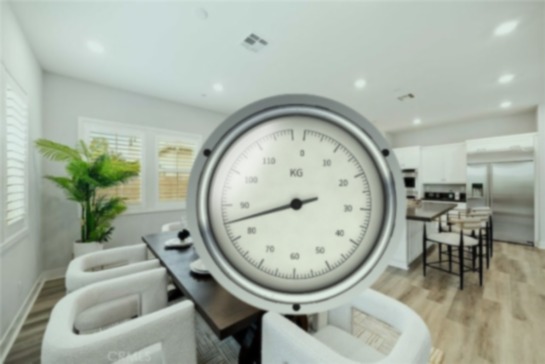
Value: 85 kg
